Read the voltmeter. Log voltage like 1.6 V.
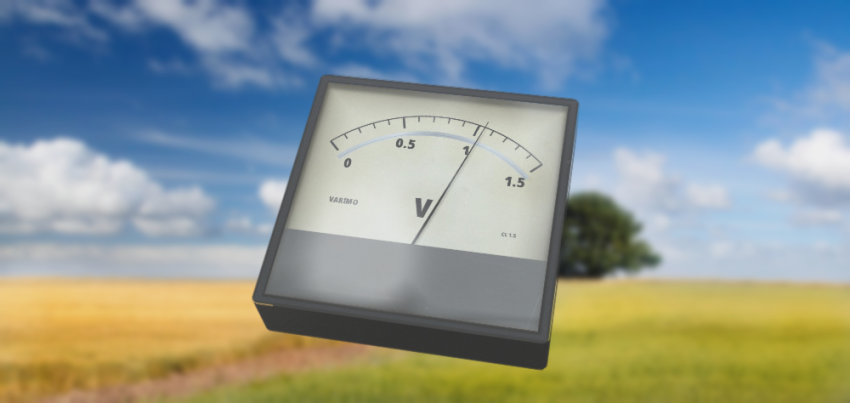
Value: 1.05 V
